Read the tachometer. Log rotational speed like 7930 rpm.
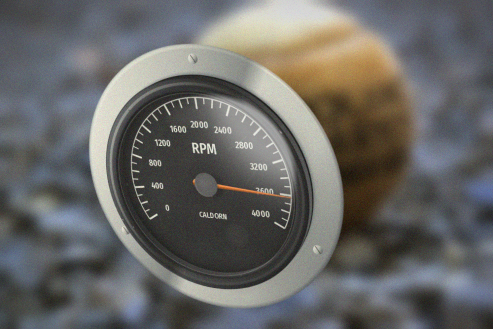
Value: 3600 rpm
